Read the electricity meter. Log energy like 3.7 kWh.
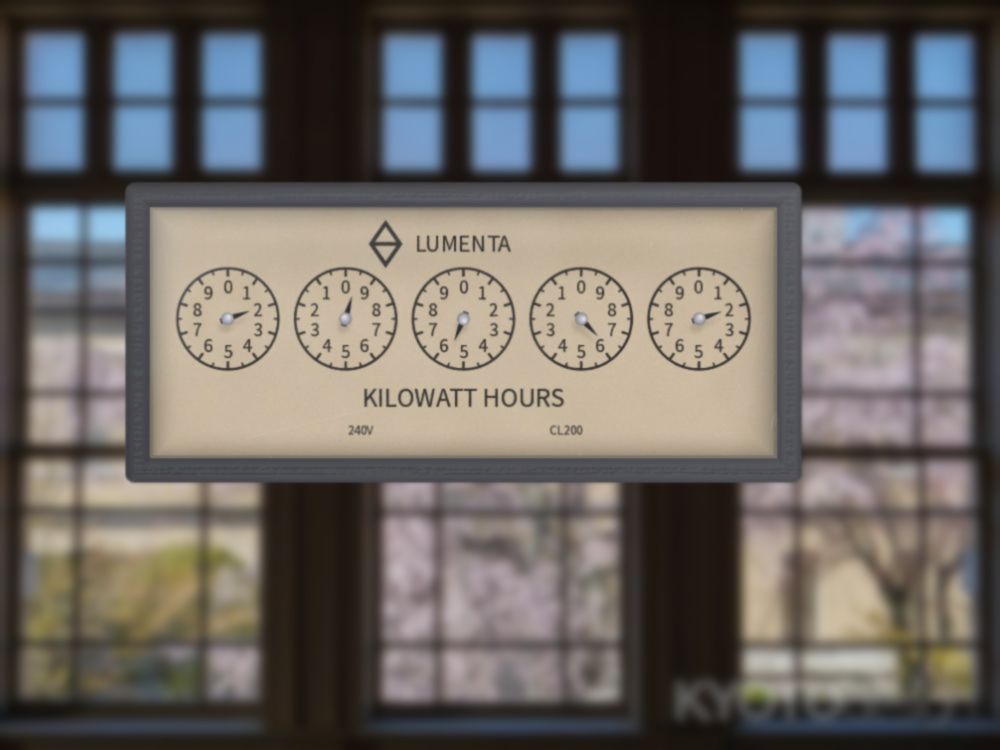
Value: 19562 kWh
